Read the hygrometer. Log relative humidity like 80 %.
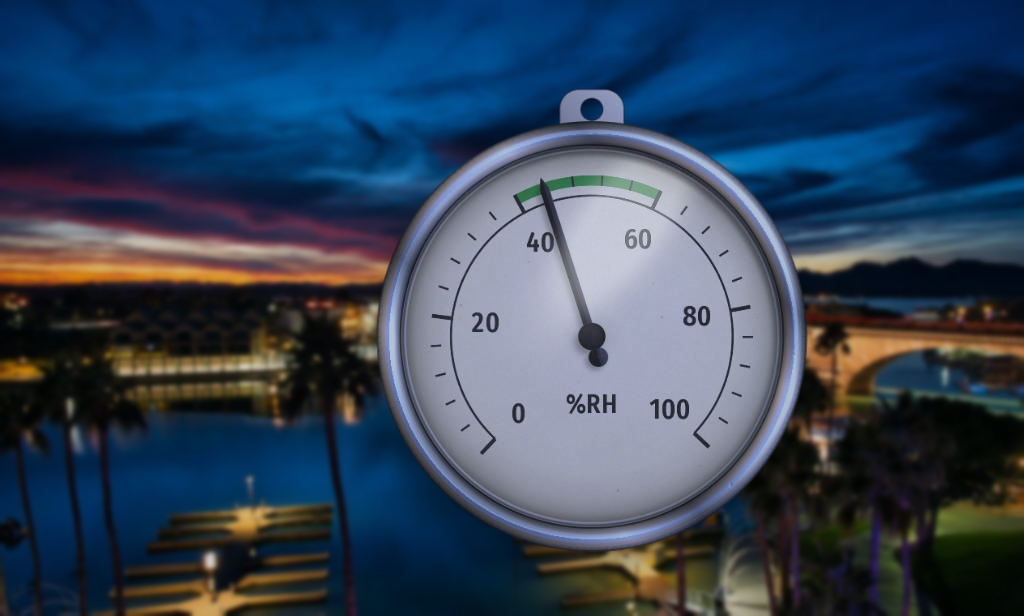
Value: 44 %
